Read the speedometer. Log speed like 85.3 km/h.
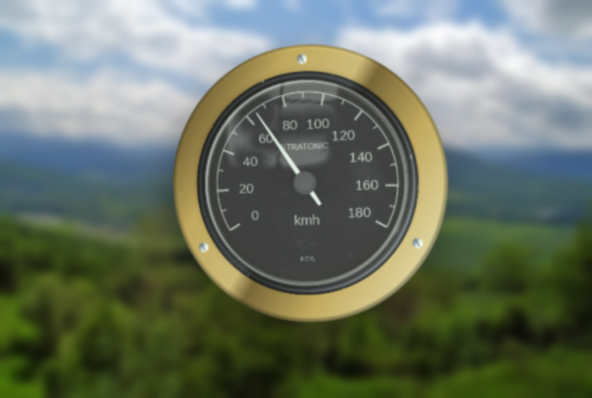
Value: 65 km/h
